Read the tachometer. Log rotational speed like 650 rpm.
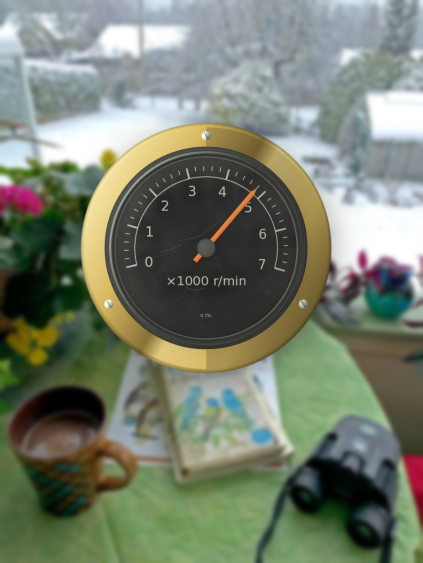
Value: 4800 rpm
